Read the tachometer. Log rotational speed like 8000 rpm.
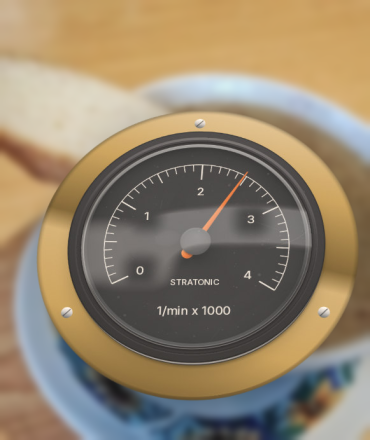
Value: 2500 rpm
